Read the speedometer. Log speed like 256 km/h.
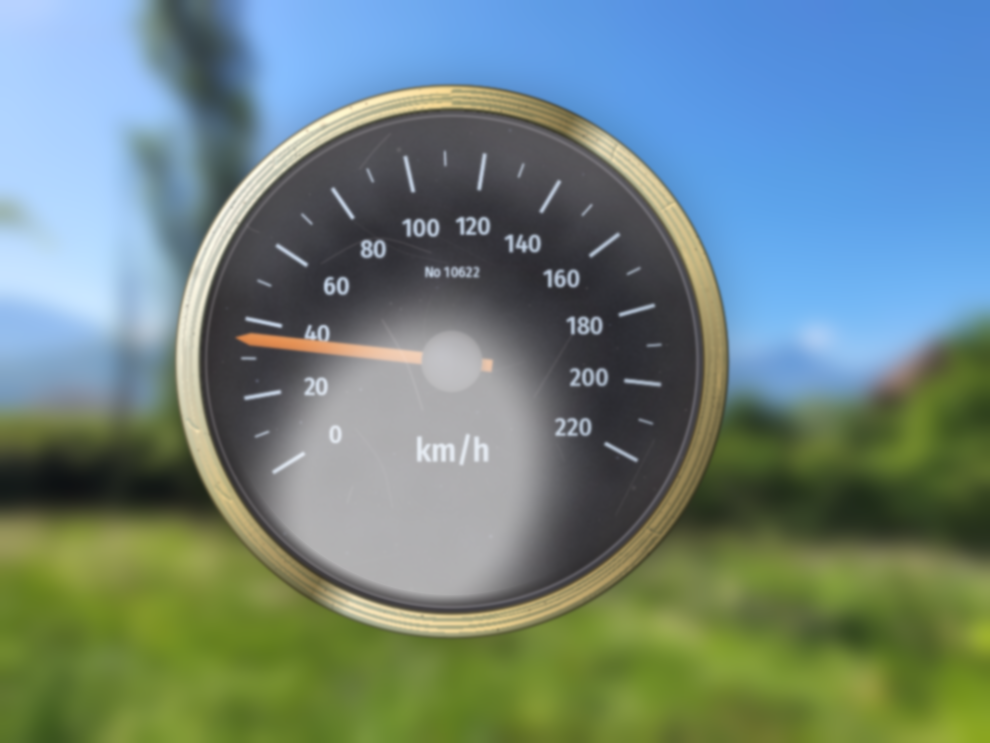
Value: 35 km/h
